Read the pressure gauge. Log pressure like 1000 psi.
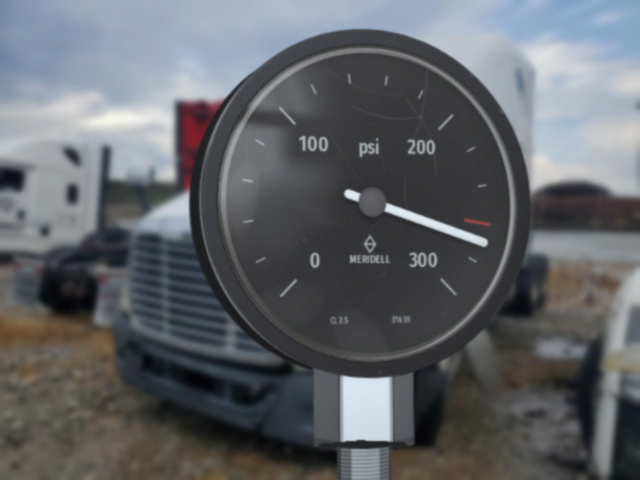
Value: 270 psi
